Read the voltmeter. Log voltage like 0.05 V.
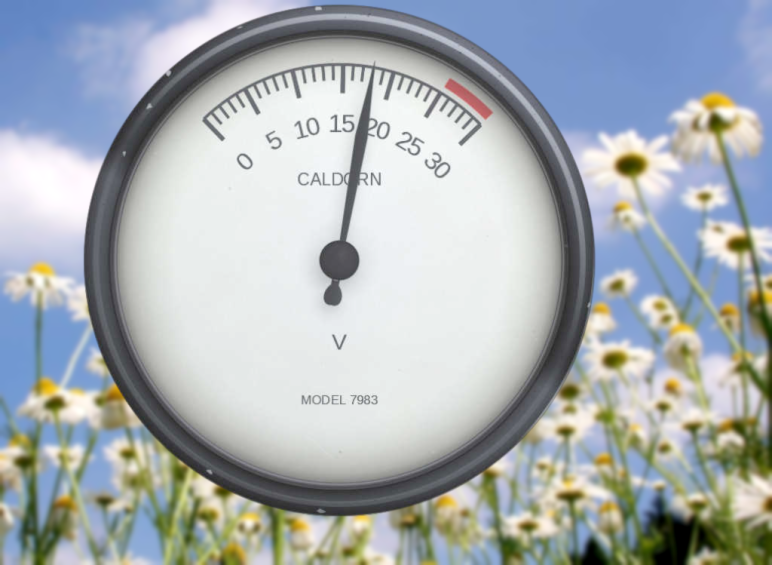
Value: 18 V
